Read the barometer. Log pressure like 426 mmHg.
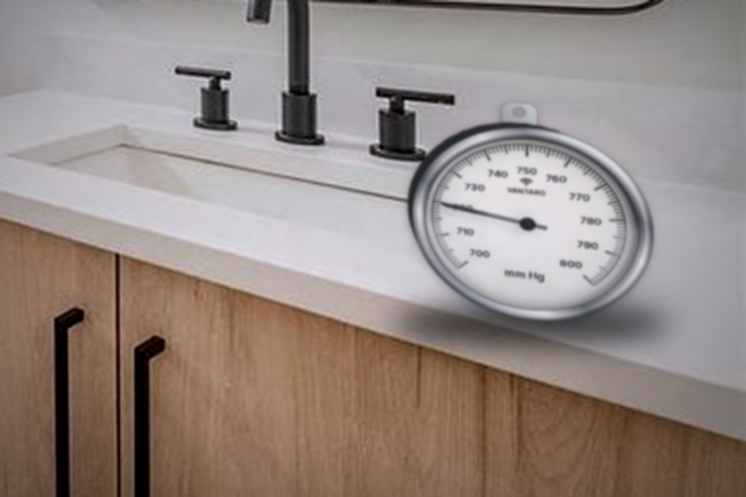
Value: 720 mmHg
